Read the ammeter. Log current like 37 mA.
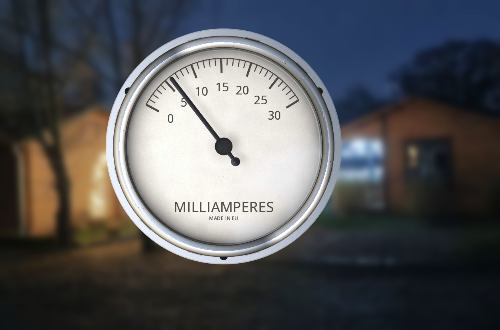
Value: 6 mA
